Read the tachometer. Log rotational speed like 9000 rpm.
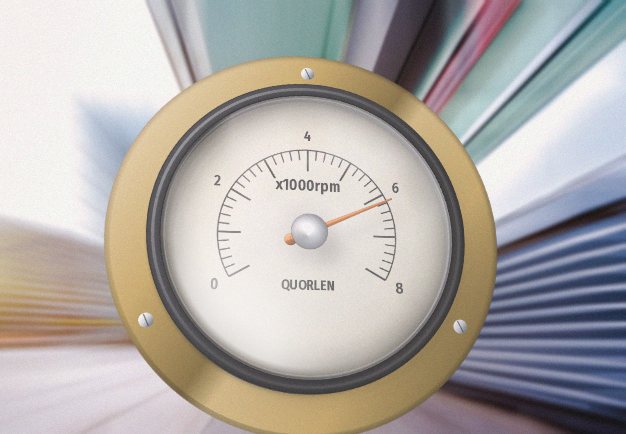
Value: 6200 rpm
